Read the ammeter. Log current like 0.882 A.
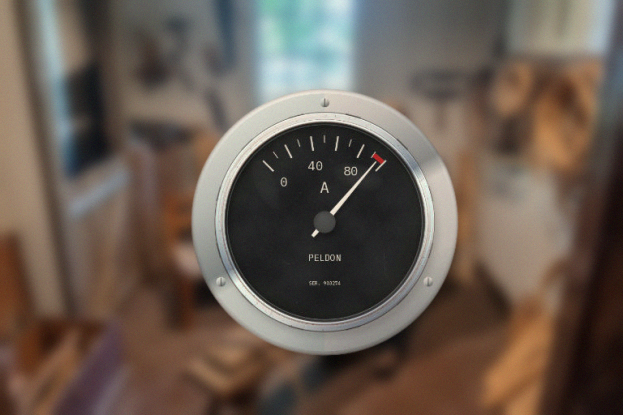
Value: 95 A
